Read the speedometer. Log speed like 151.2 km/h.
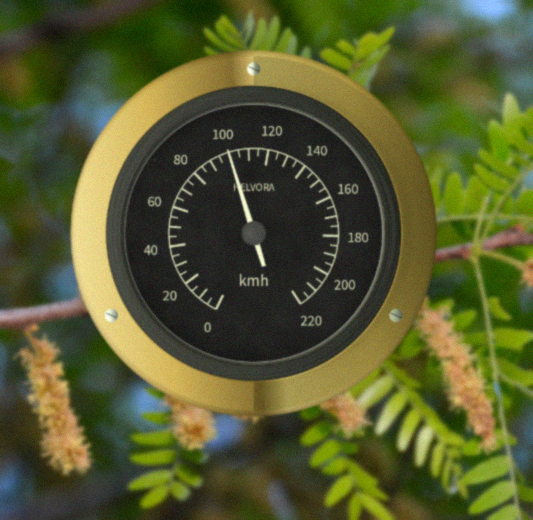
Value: 100 km/h
